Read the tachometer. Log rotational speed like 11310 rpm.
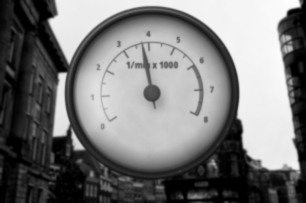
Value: 3750 rpm
